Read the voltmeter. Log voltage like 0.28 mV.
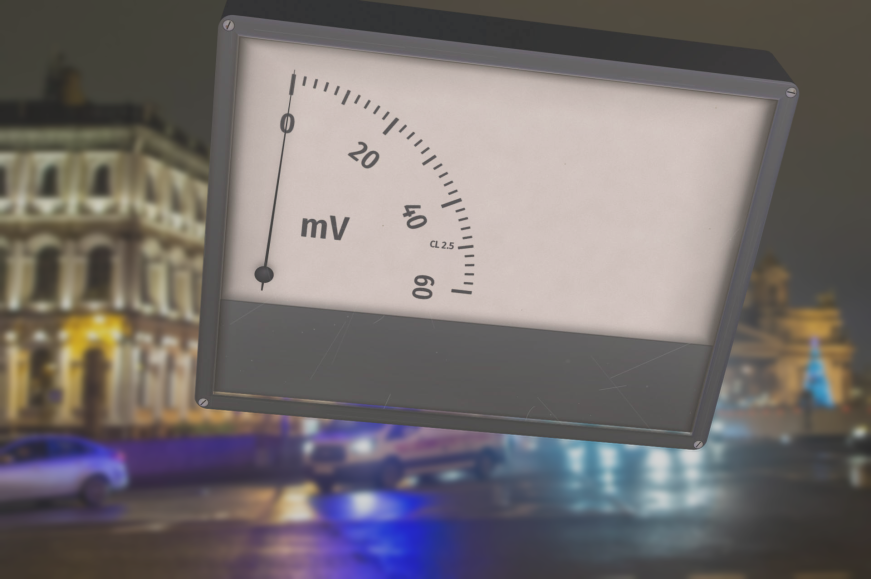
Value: 0 mV
